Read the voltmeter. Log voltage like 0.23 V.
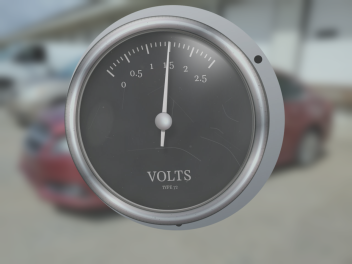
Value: 1.5 V
